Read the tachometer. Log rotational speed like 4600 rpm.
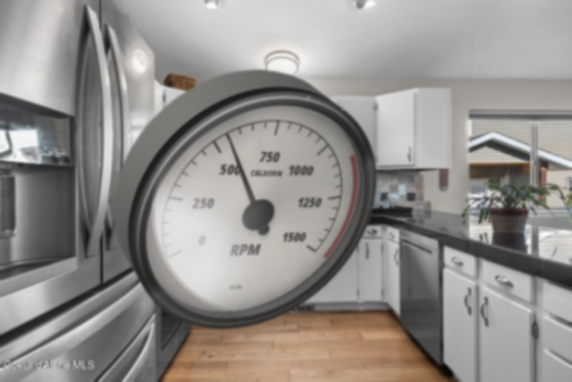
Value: 550 rpm
